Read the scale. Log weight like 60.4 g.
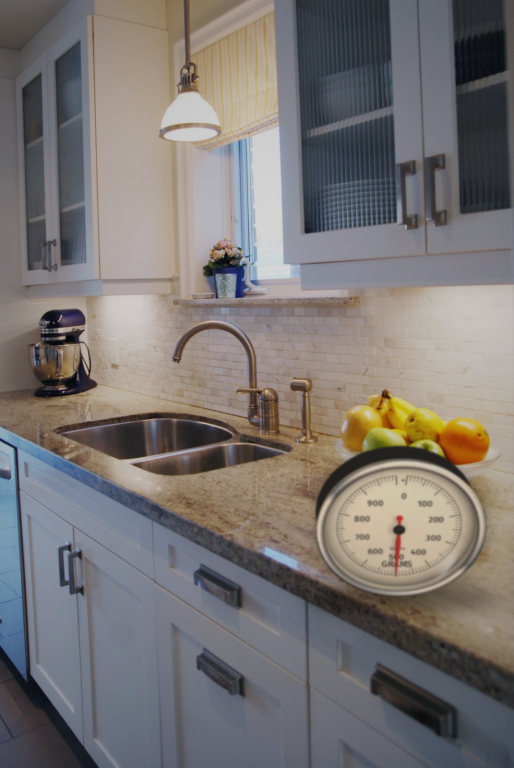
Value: 500 g
